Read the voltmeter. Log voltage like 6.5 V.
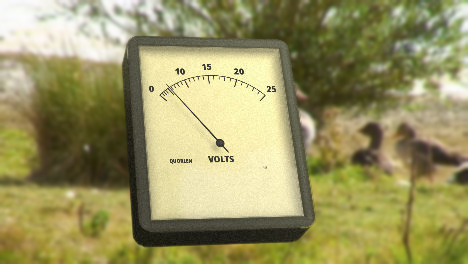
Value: 5 V
